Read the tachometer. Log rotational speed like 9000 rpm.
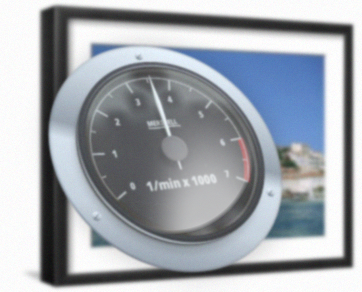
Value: 3500 rpm
